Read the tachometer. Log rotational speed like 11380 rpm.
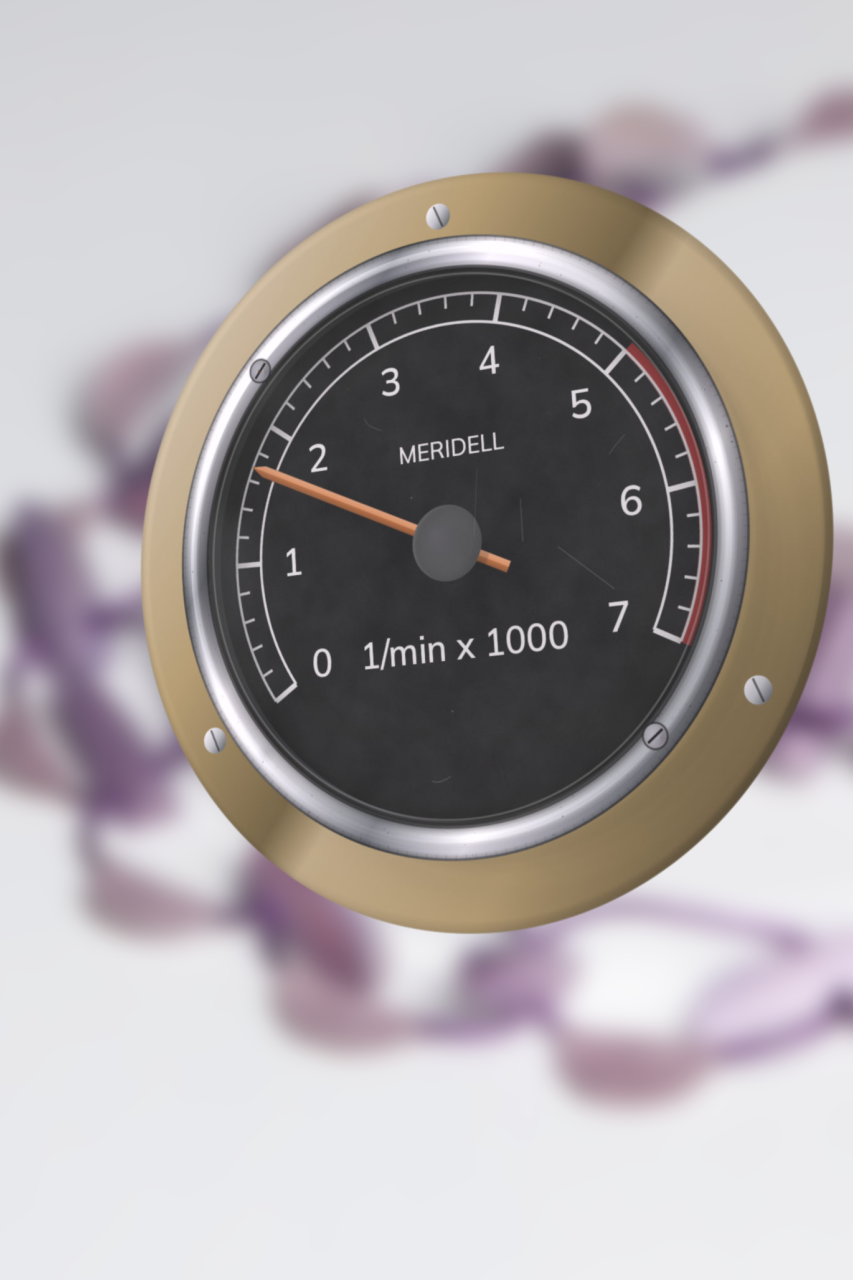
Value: 1700 rpm
